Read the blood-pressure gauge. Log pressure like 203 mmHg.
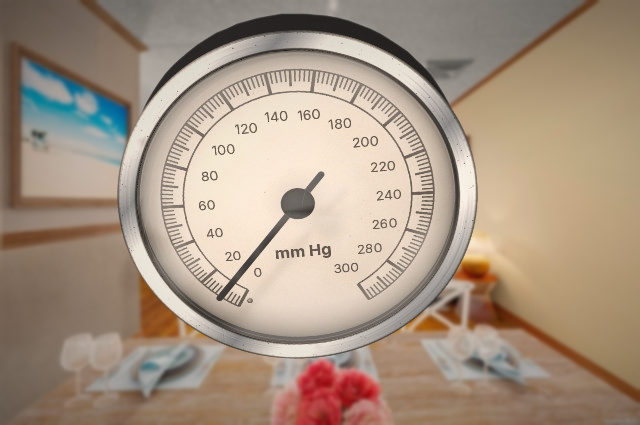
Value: 10 mmHg
